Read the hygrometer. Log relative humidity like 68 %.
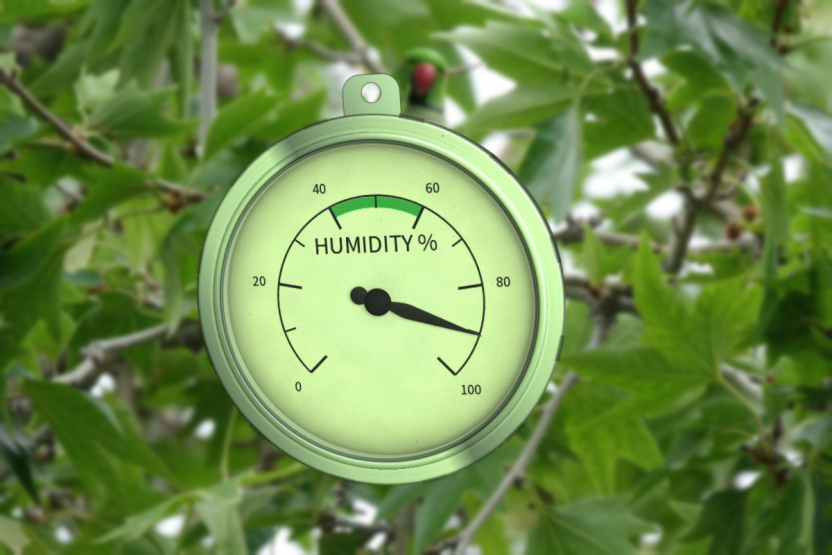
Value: 90 %
